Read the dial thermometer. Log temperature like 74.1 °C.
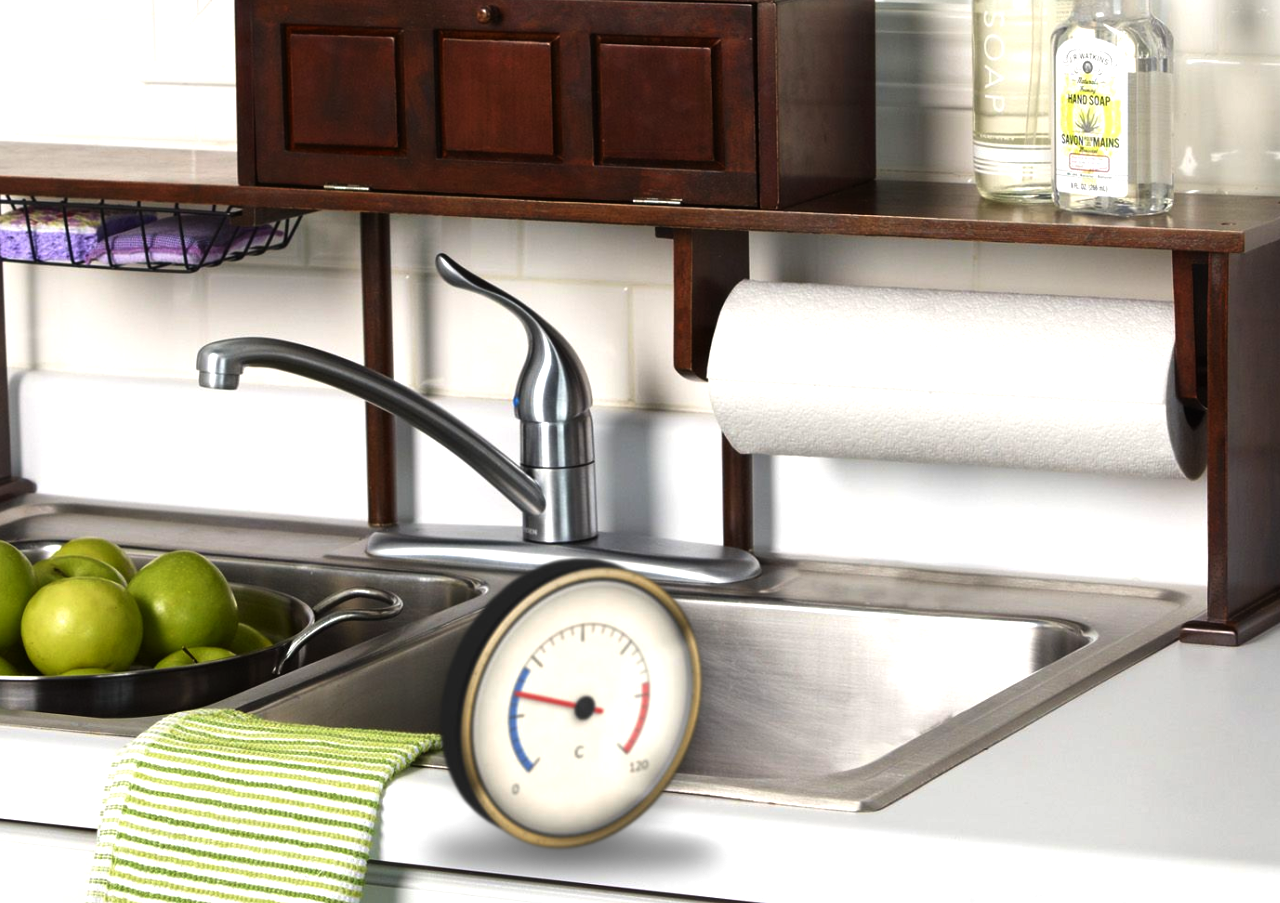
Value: 28 °C
